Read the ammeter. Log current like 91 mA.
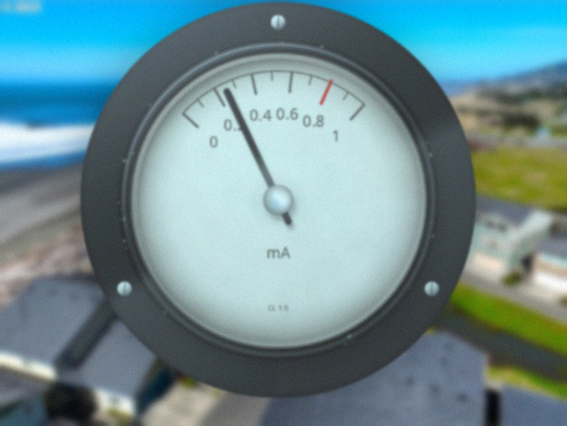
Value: 0.25 mA
